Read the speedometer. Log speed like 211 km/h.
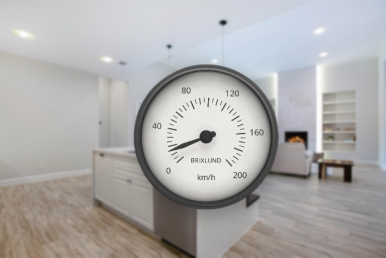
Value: 15 km/h
